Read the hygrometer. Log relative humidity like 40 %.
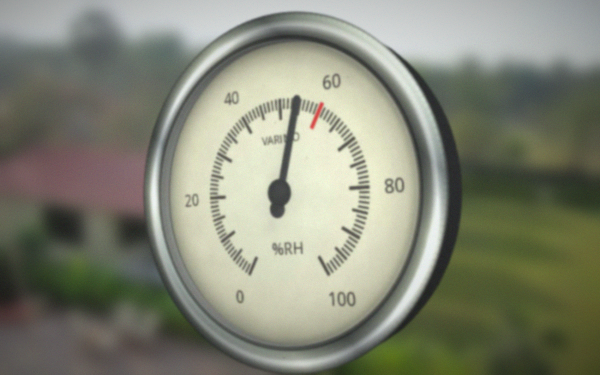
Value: 55 %
